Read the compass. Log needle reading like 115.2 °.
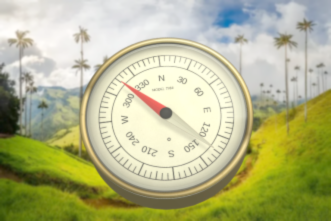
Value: 315 °
